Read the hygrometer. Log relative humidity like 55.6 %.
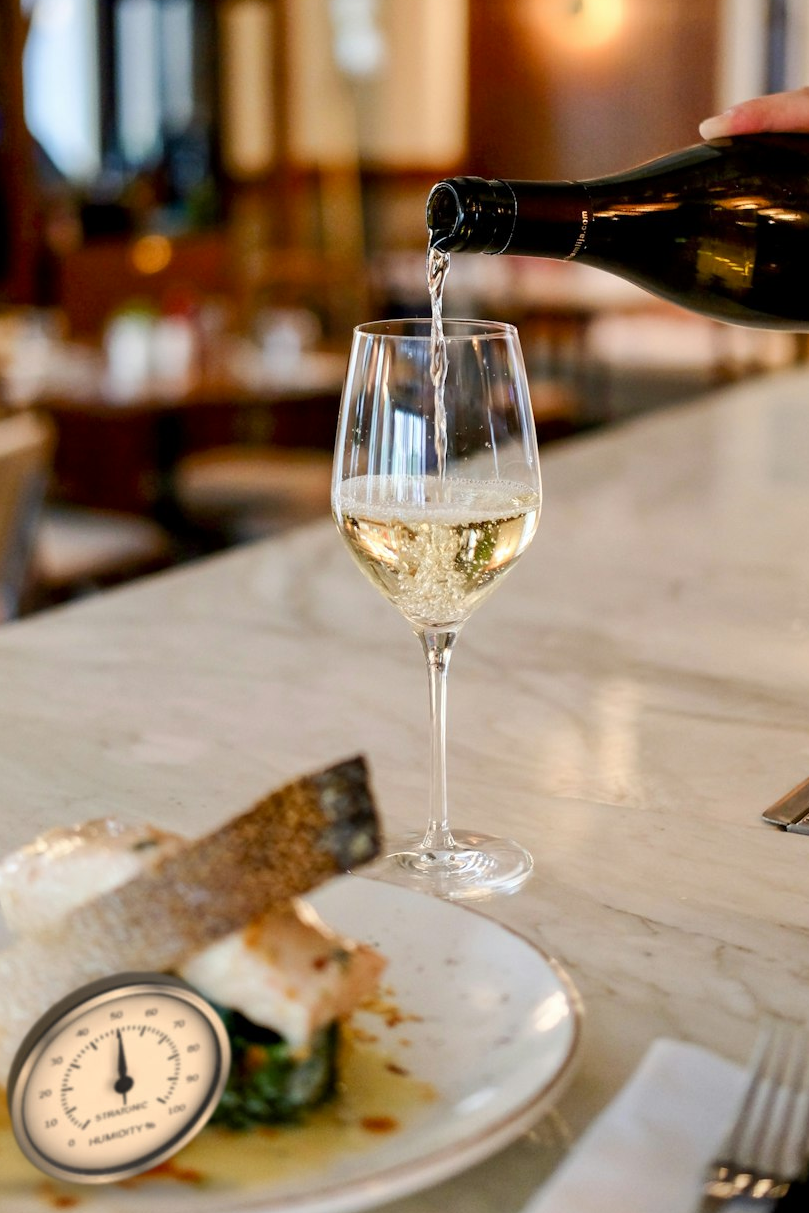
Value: 50 %
